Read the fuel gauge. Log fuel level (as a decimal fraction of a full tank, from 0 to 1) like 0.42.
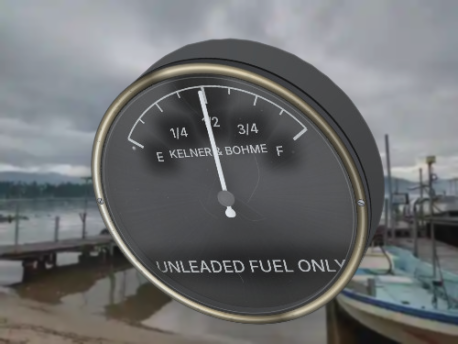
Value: 0.5
